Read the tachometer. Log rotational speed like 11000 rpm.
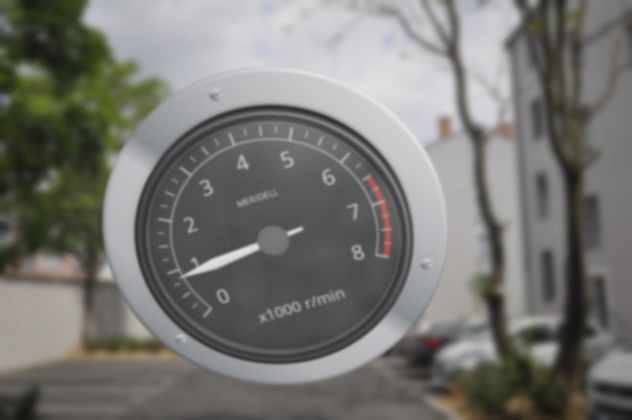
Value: 875 rpm
